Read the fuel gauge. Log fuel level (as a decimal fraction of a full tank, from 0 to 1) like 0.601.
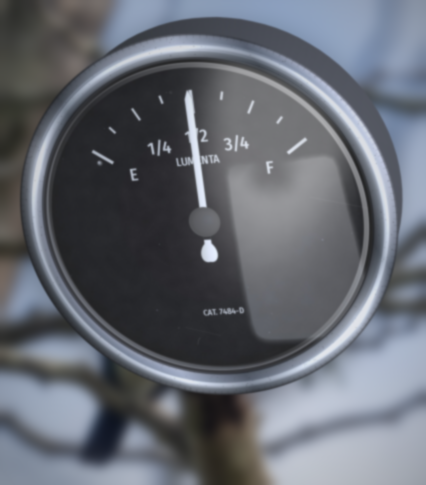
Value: 0.5
